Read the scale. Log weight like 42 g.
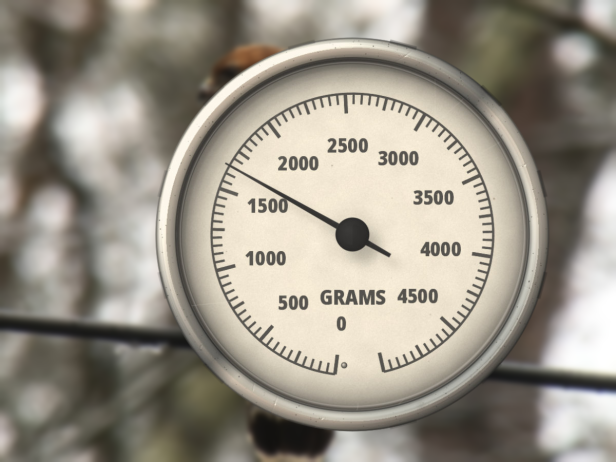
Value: 1650 g
